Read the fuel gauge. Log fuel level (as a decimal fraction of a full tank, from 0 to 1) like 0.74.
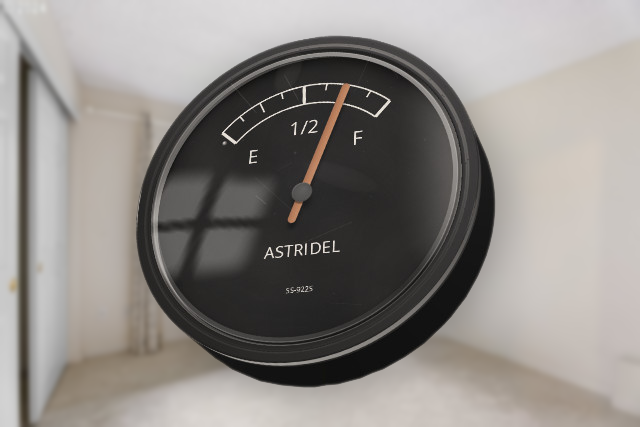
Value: 0.75
